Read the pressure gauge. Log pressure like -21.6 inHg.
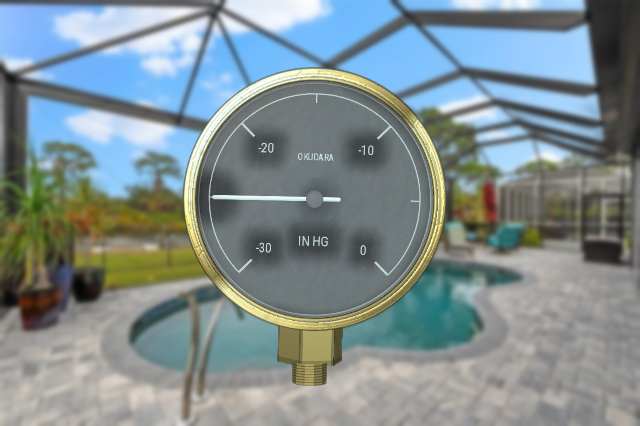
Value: -25 inHg
